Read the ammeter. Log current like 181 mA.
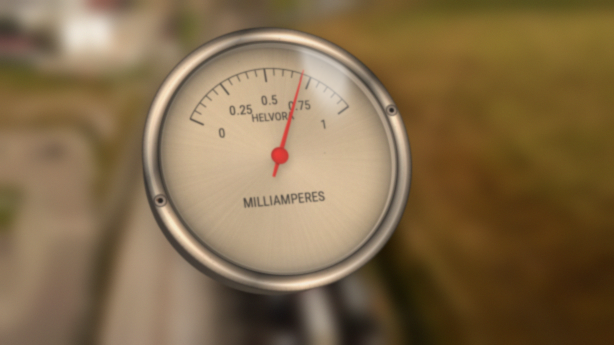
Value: 0.7 mA
